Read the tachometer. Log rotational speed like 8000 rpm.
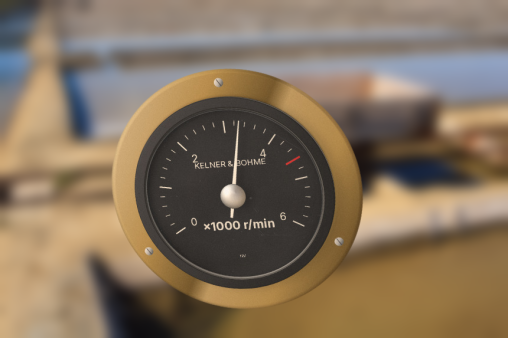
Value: 3300 rpm
